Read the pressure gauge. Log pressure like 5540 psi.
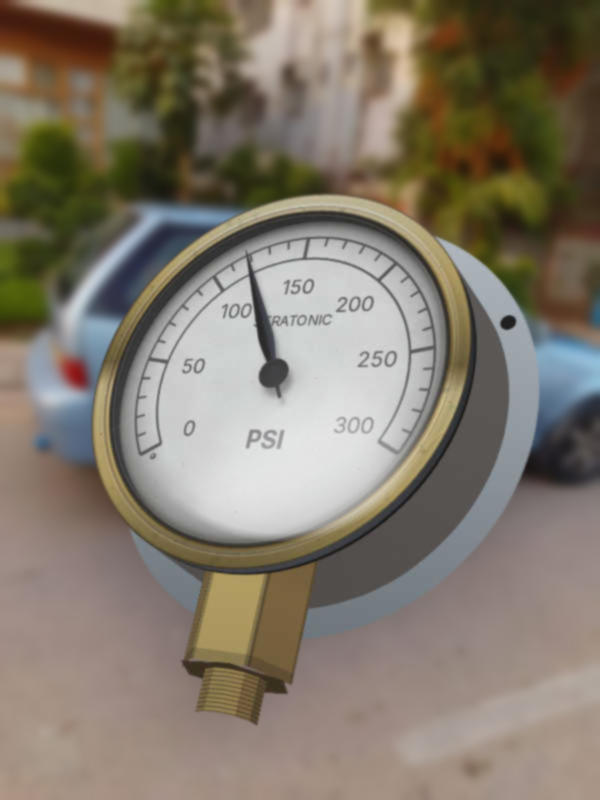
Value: 120 psi
